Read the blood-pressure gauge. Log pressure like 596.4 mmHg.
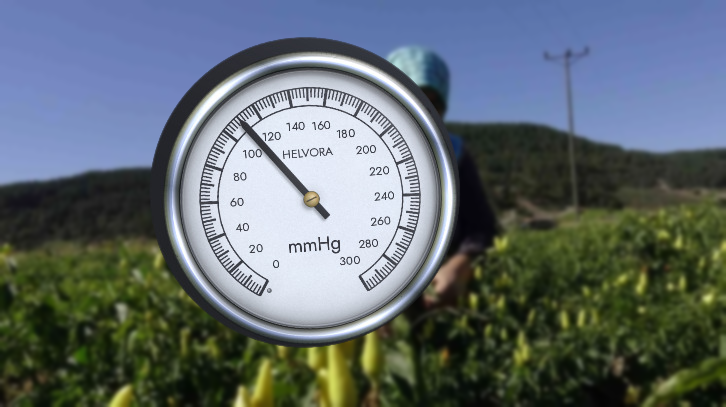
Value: 110 mmHg
